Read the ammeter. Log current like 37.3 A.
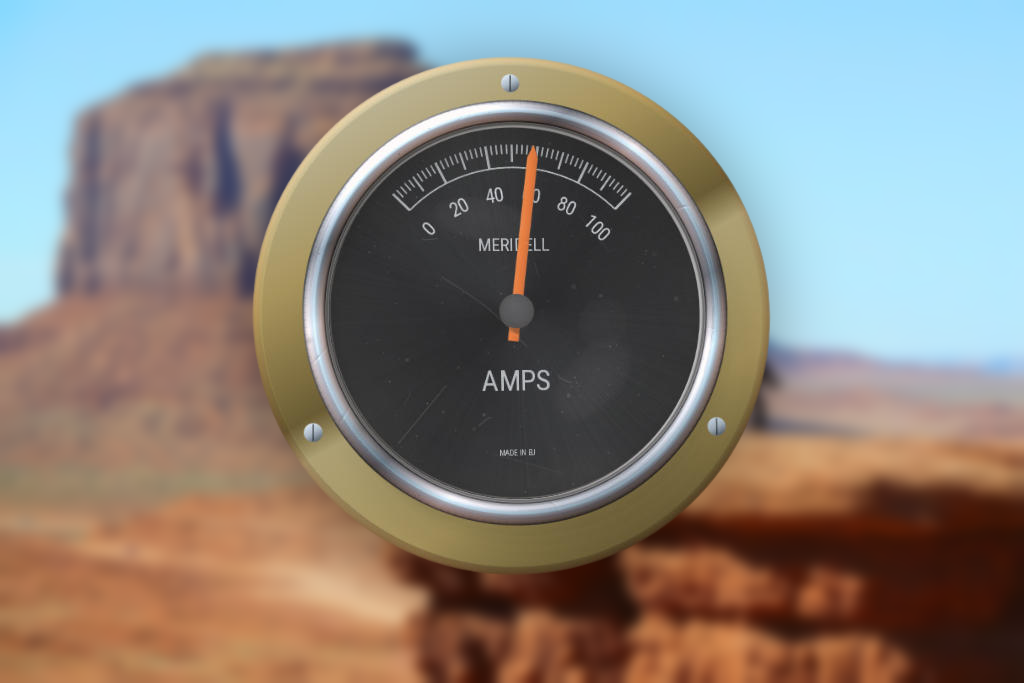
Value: 58 A
